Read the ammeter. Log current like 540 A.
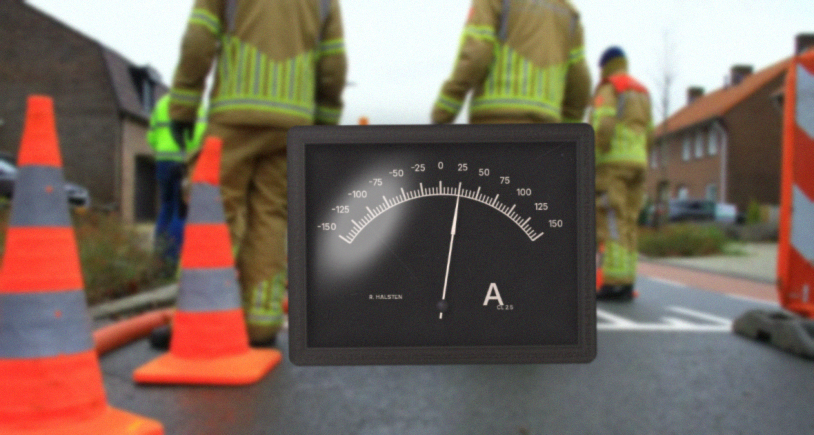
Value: 25 A
